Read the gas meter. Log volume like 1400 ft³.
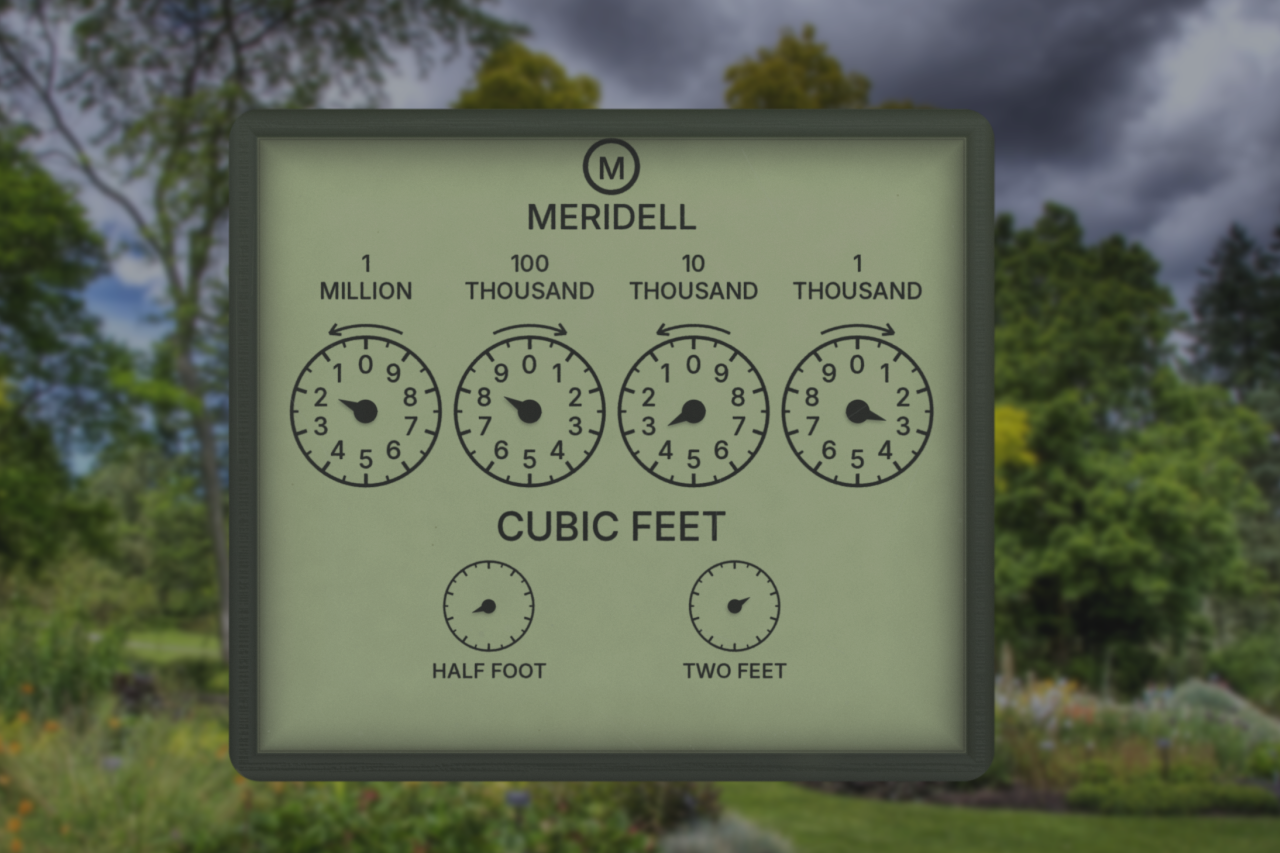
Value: 183300 ft³
